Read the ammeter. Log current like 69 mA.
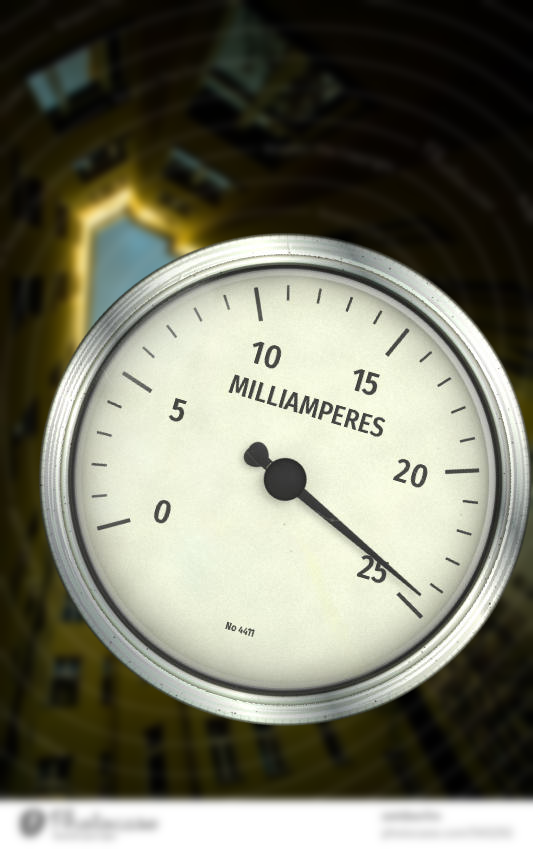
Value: 24.5 mA
